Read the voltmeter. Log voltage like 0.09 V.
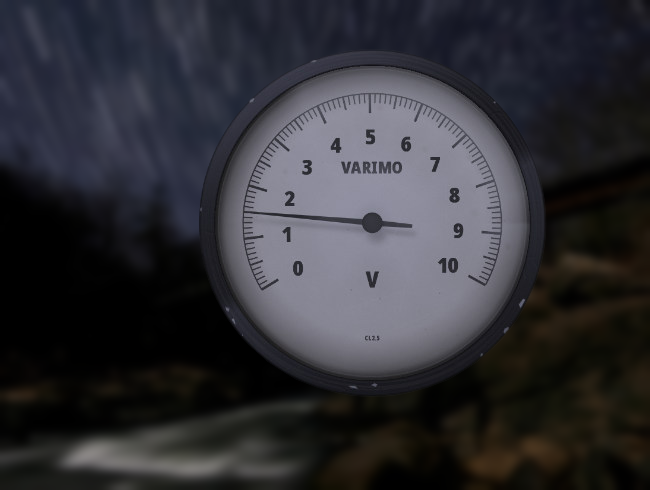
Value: 1.5 V
